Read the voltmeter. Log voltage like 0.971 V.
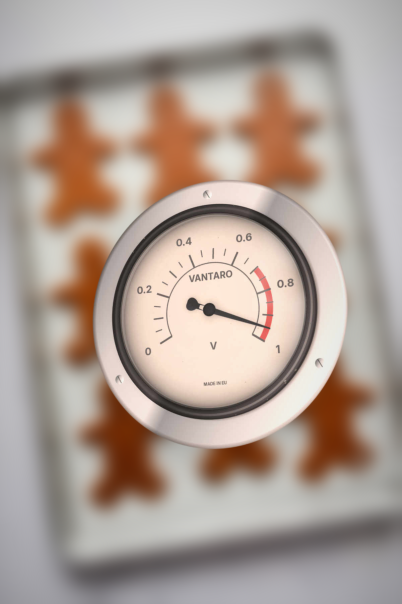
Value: 0.95 V
